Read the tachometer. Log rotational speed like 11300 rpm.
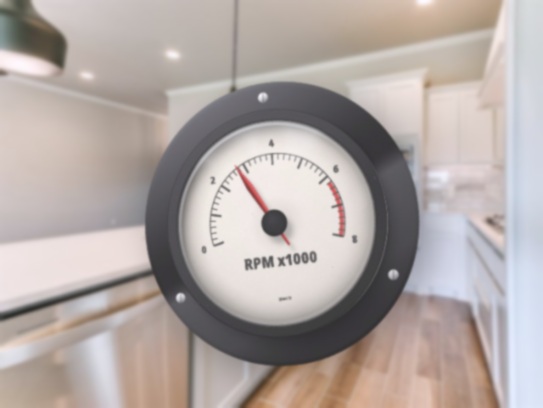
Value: 2800 rpm
